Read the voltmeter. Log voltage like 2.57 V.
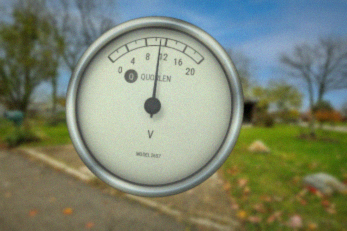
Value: 11 V
